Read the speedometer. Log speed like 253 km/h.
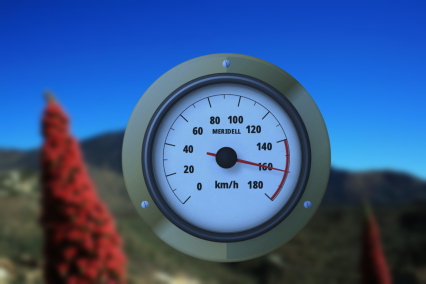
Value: 160 km/h
